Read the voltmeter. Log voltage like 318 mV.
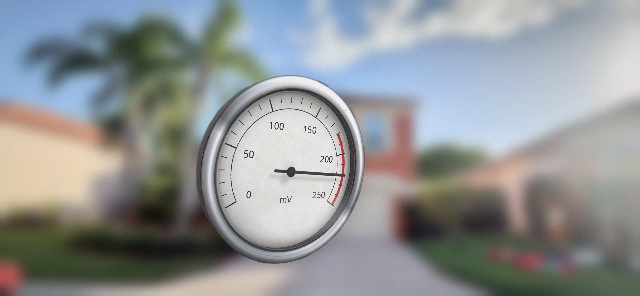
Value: 220 mV
